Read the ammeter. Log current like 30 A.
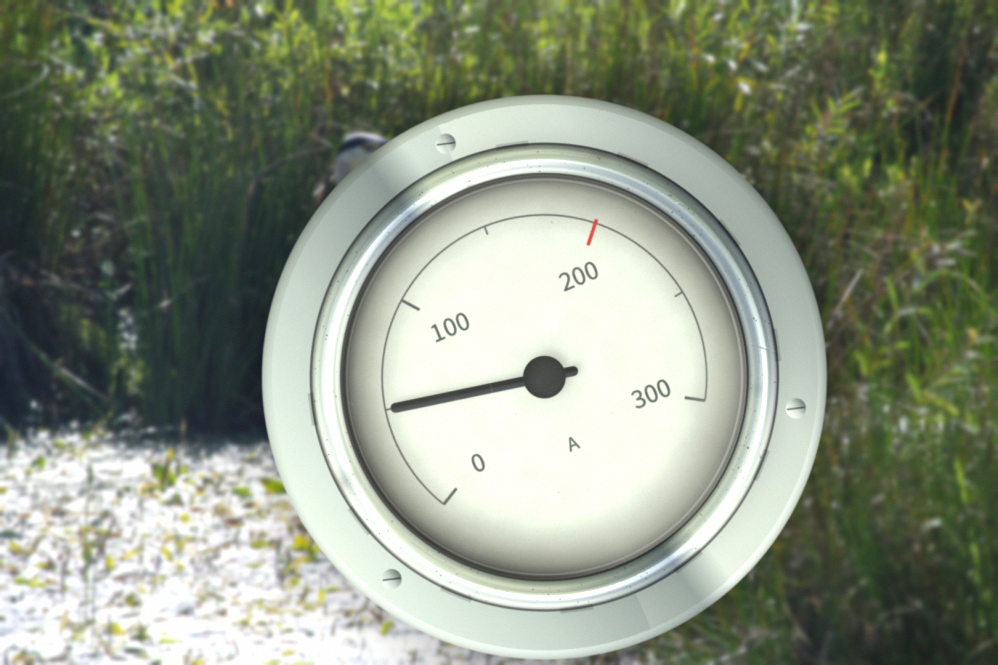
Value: 50 A
